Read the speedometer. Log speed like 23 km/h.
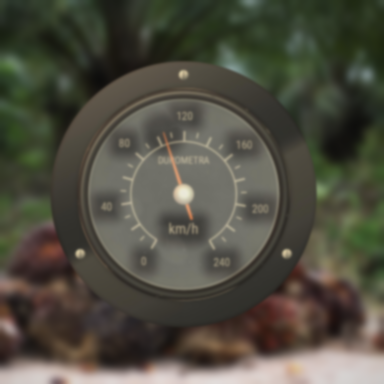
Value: 105 km/h
